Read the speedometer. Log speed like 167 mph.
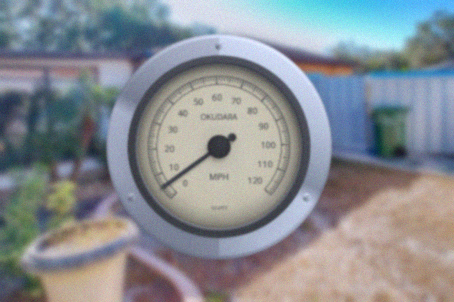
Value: 5 mph
